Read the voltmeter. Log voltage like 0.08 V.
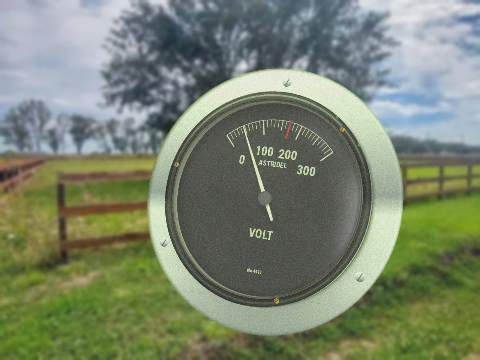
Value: 50 V
